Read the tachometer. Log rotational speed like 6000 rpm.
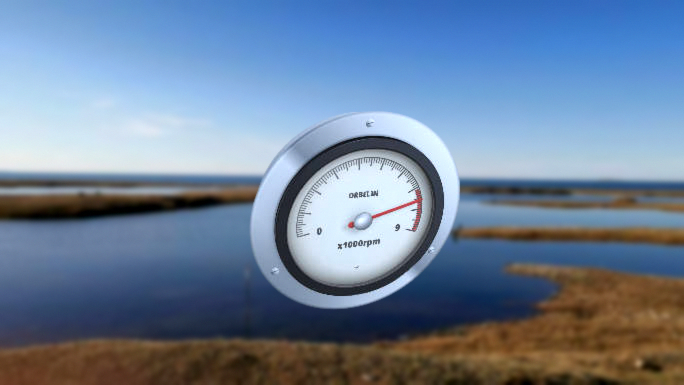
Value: 7500 rpm
